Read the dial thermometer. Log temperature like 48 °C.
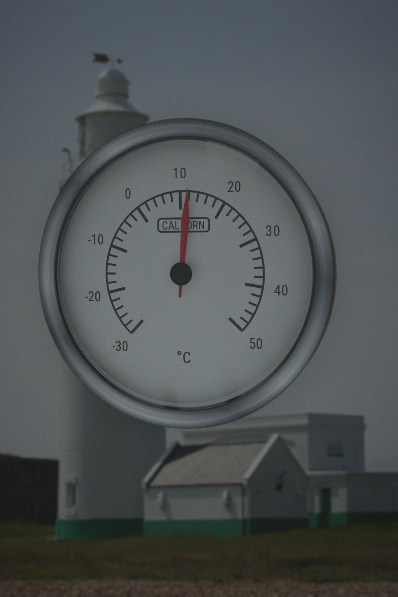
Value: 12 °C
